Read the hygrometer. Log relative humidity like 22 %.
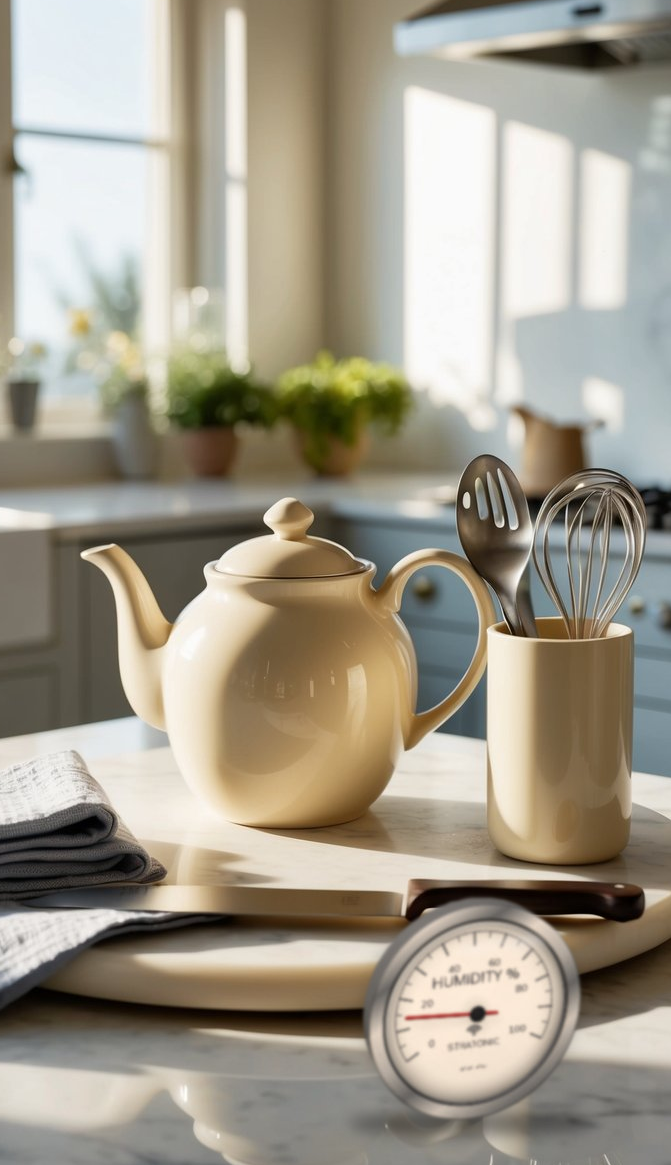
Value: 15 %
